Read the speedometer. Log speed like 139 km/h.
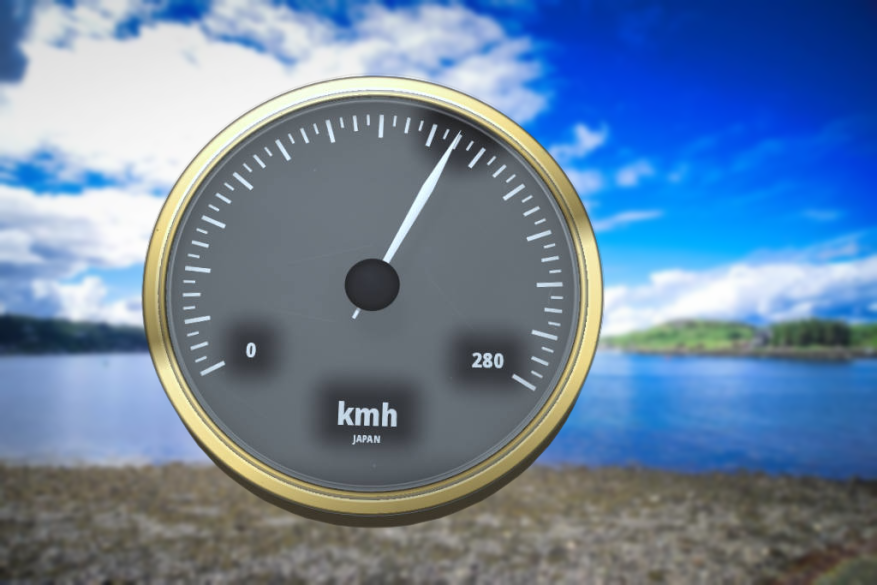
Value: 170 km/h
